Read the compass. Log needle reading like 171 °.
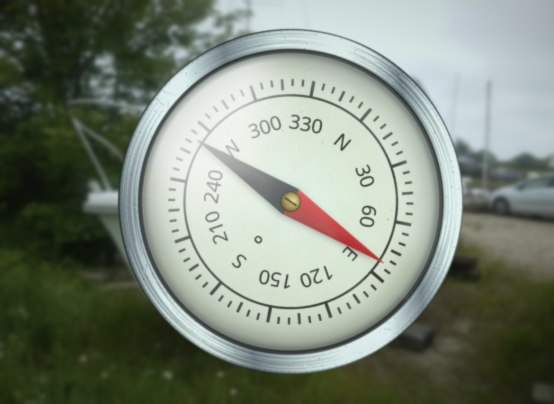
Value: 82.5 °
